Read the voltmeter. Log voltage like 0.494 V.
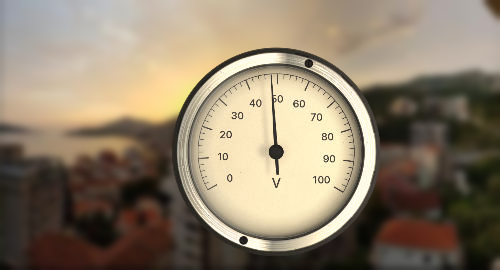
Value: 48 V
